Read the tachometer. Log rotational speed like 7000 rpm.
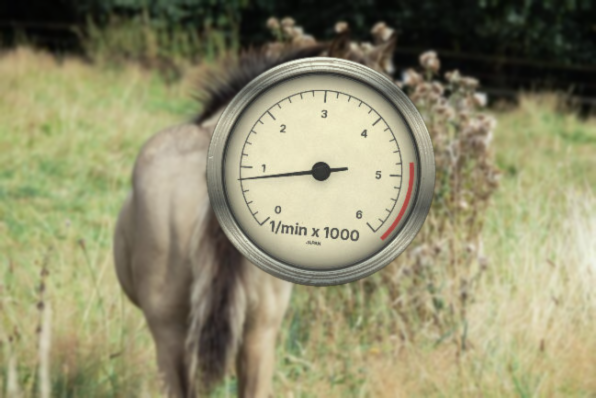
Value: 800 rpm
